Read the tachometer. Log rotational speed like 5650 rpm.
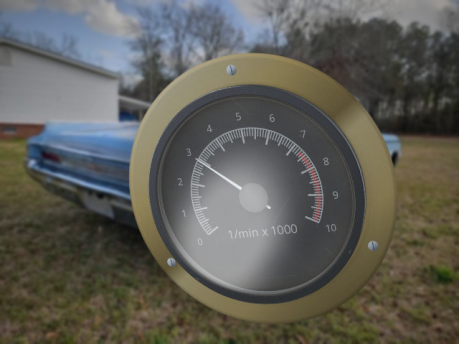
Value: 3000 rpm
